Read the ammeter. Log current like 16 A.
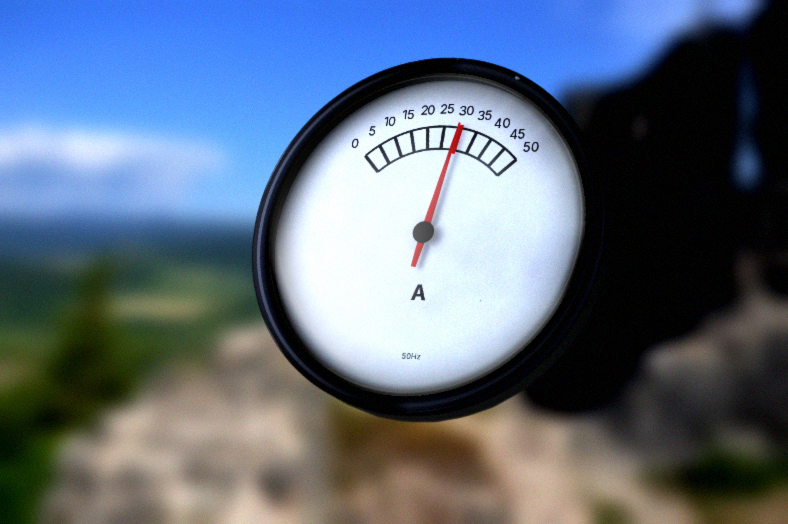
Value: 30 A
